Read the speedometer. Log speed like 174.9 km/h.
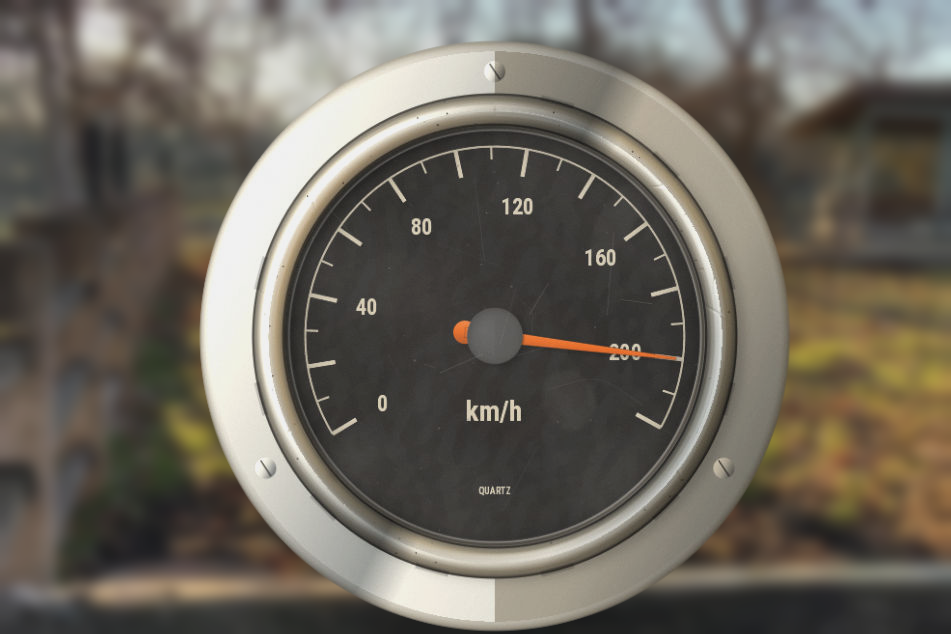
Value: 200 km/h
